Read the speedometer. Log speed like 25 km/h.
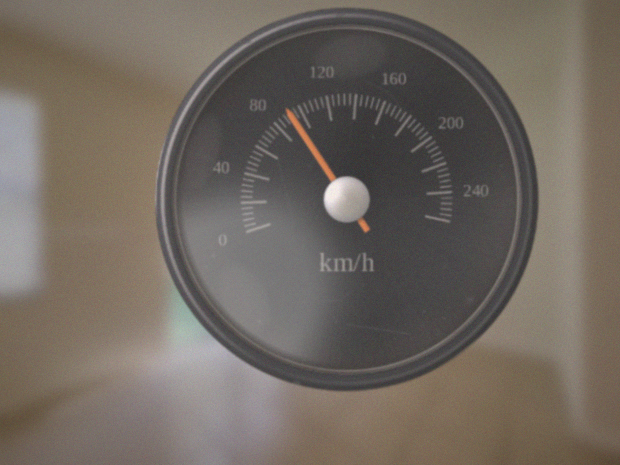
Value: 92 km/h
